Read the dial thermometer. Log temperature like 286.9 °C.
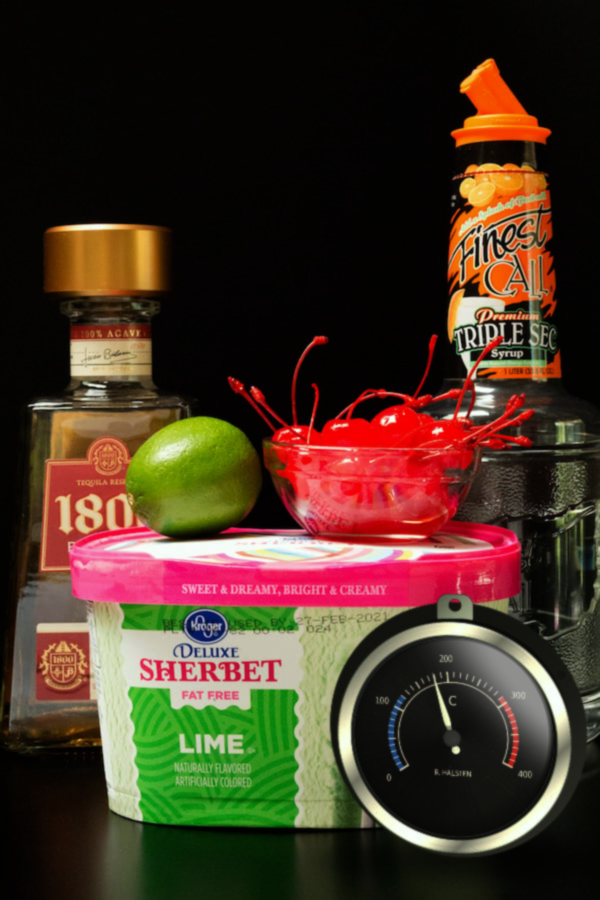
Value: 180 °C
